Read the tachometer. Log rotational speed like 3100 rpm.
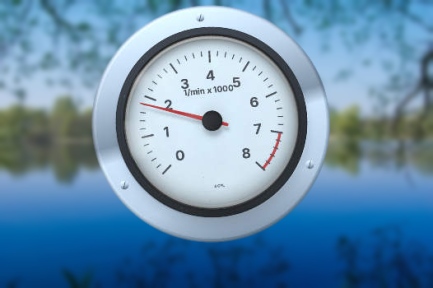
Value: 1800 rpm
